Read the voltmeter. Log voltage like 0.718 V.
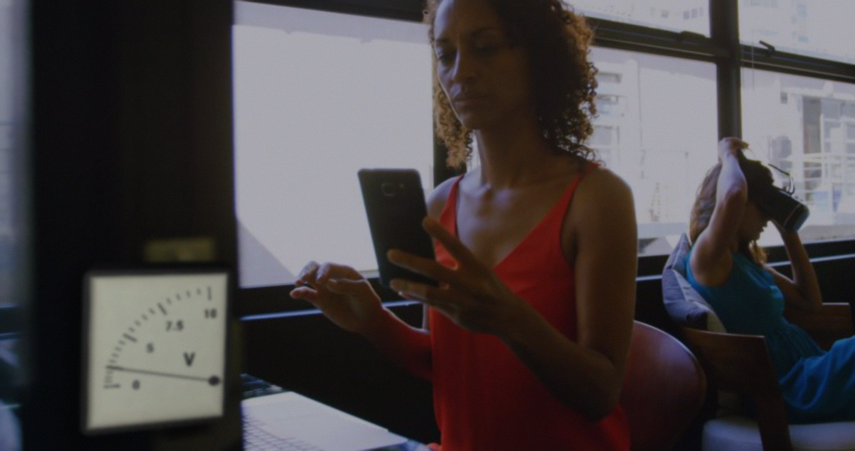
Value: 2.5 V
